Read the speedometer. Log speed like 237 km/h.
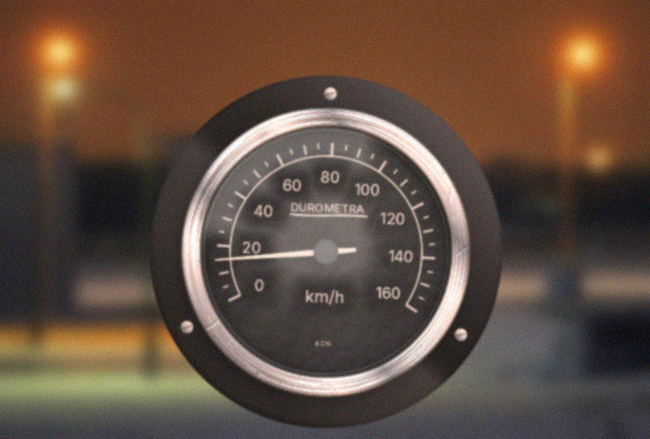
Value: 15 km/h
